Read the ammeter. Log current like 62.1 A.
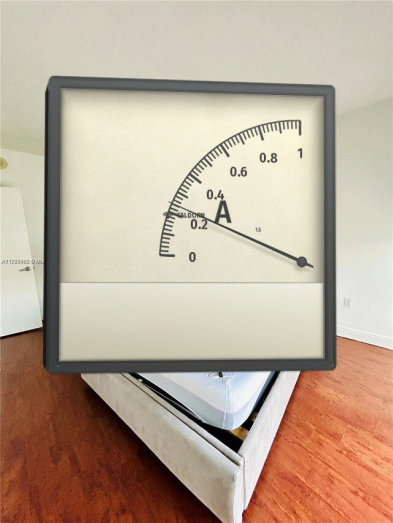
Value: 0.24 A
